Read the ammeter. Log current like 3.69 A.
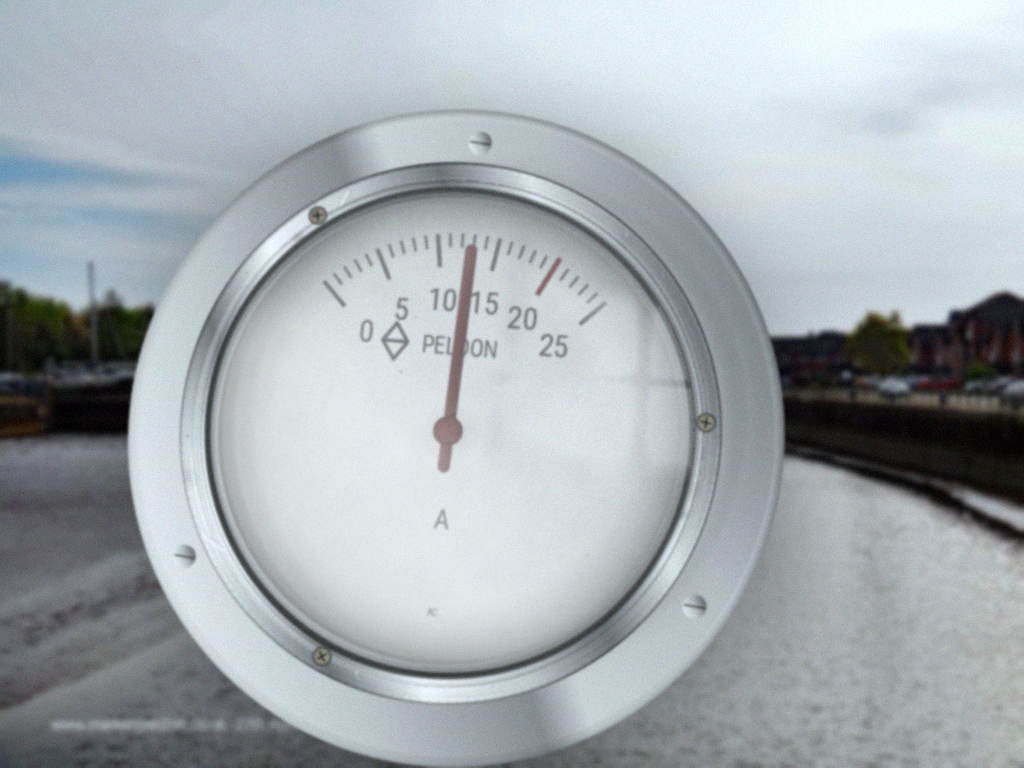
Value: 13 A
